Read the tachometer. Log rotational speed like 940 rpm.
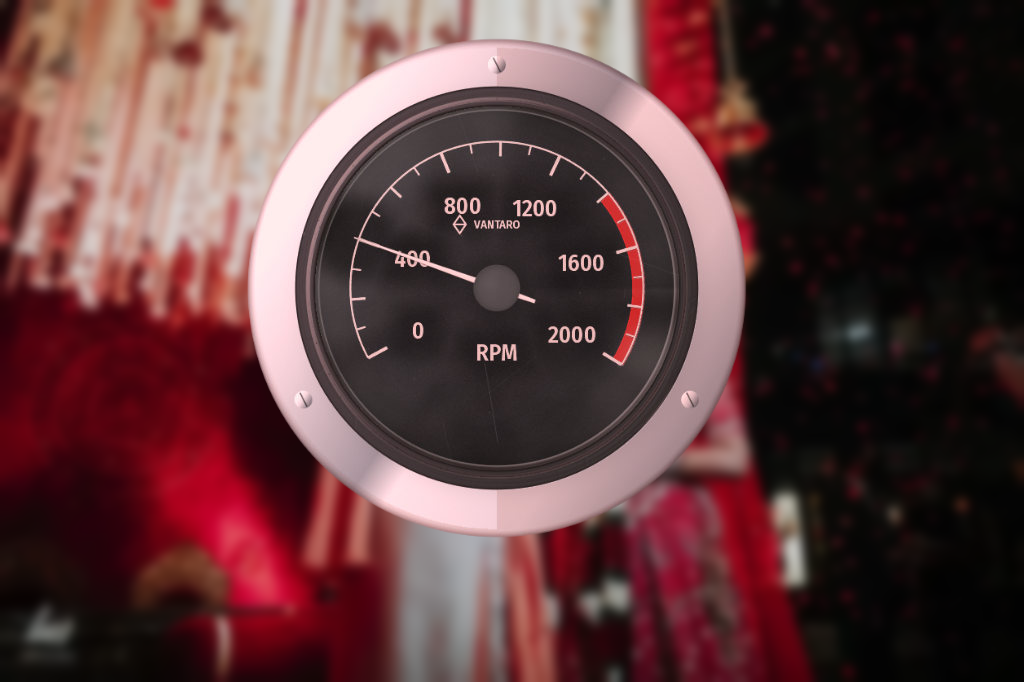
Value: 400 rpm
